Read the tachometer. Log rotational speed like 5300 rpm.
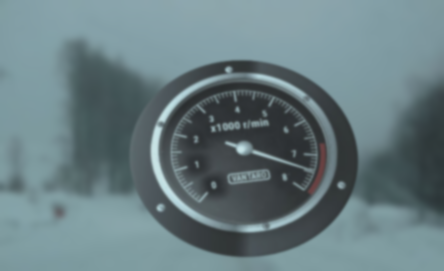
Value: 7500 rpm
